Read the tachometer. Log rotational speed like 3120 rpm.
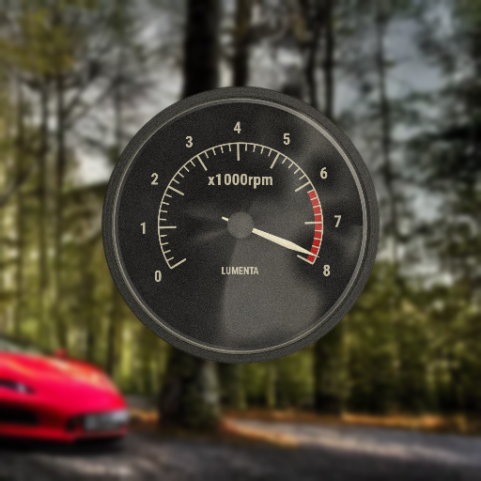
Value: 7800 rpm
